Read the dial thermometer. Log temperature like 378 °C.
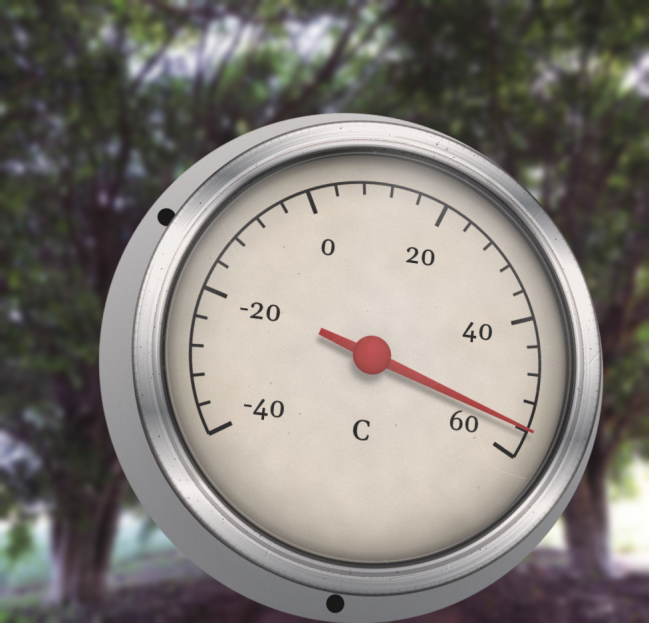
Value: 56 °C
